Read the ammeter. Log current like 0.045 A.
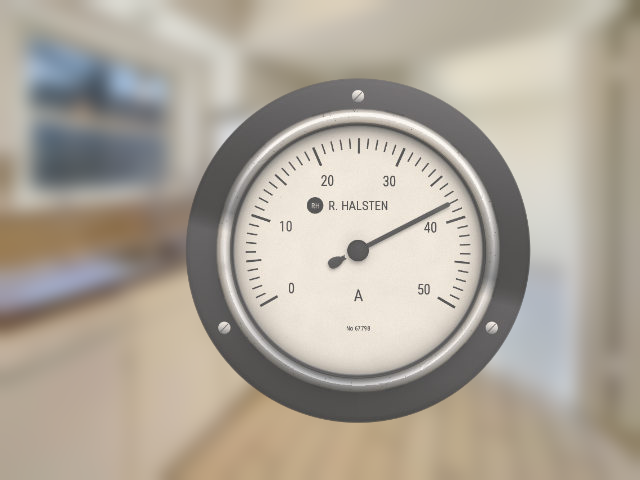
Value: 38 A
